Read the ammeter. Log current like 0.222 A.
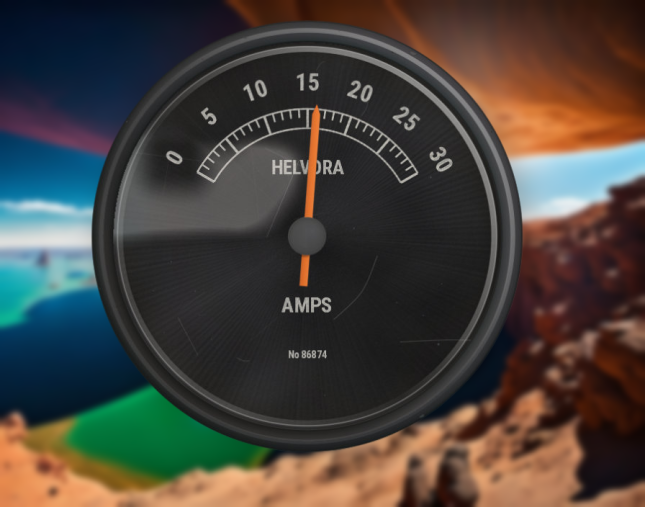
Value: 16 A
